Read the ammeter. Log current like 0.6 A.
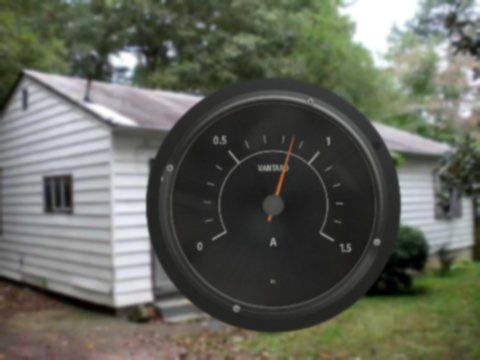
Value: 0.85 A
